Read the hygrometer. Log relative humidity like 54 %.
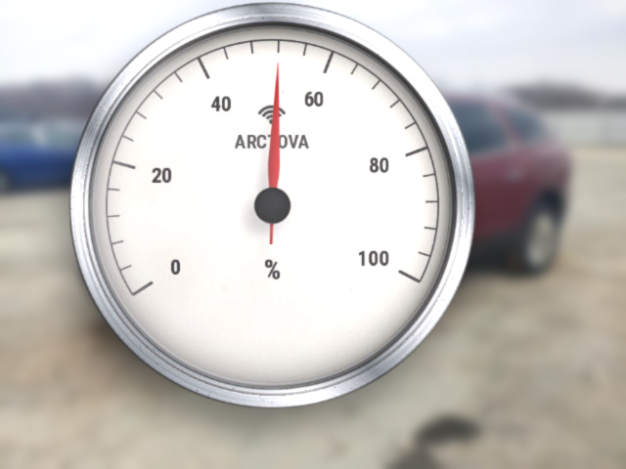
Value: 52 %
